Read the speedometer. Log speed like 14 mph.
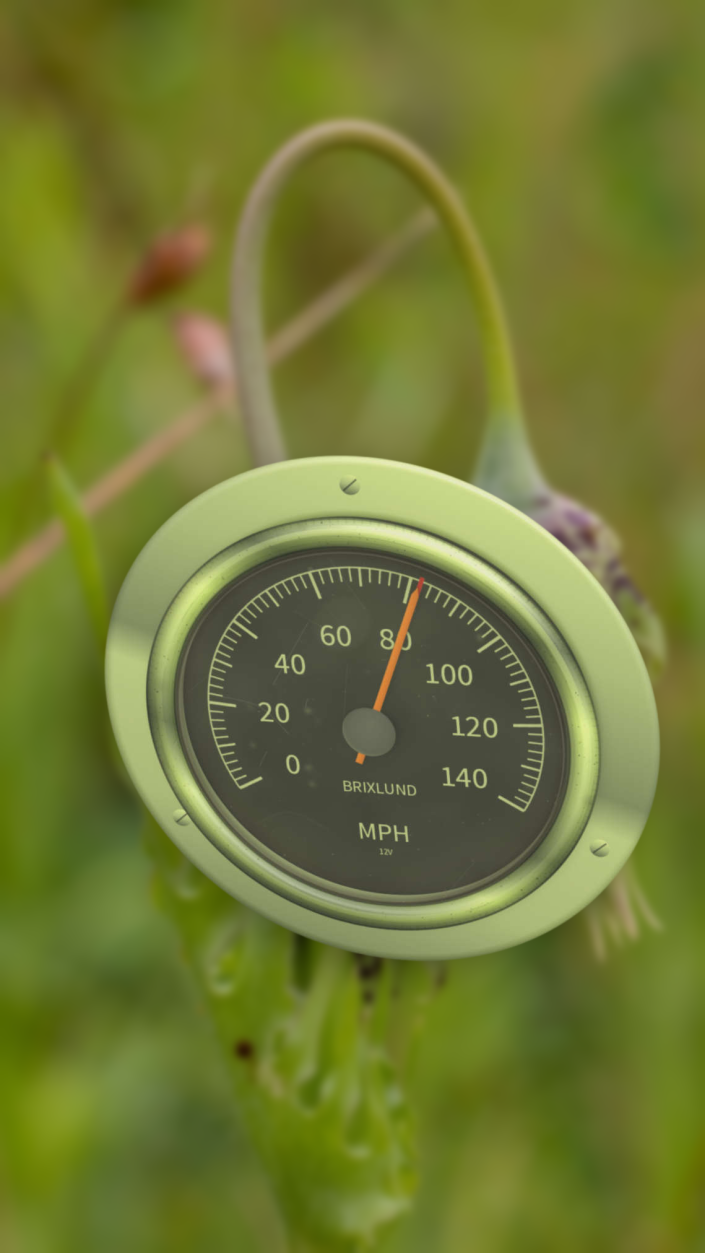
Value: 82 mph
